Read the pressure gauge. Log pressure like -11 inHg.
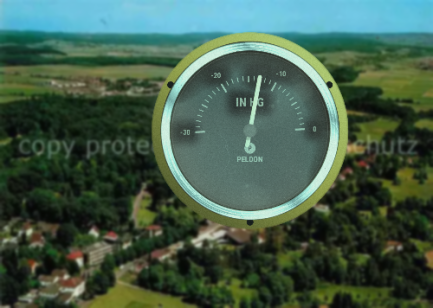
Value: -13 inHg
